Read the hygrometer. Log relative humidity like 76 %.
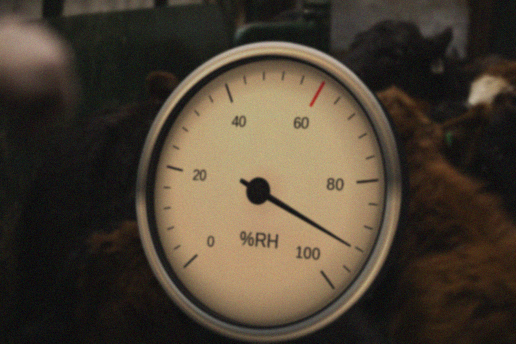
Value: 92 %
